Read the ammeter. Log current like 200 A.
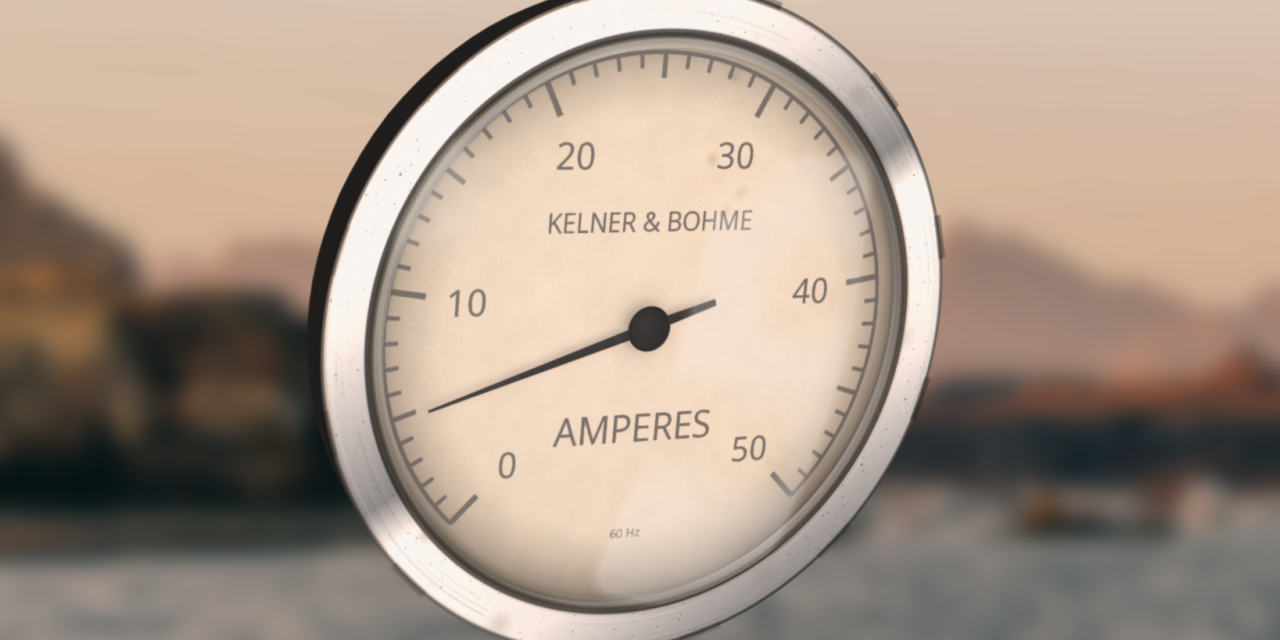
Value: 5 A
